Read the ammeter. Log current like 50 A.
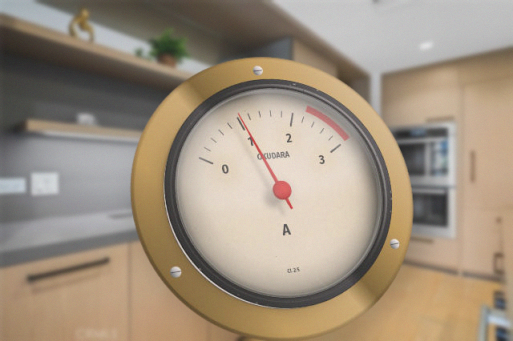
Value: 1 A
